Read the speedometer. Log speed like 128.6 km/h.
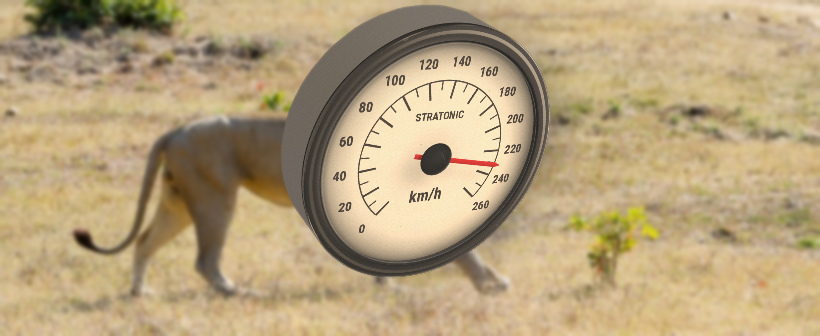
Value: 230 km/h
